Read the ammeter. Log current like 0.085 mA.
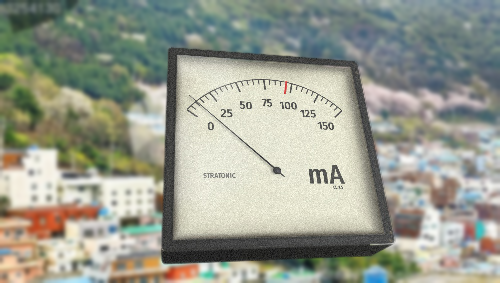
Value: 10 mA
